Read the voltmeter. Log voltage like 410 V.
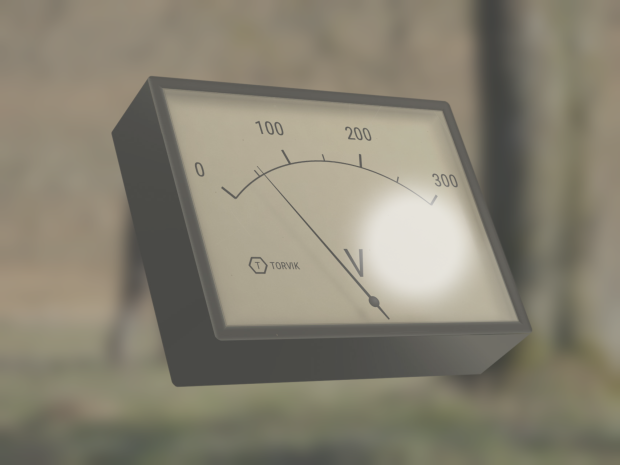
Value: 50 V
